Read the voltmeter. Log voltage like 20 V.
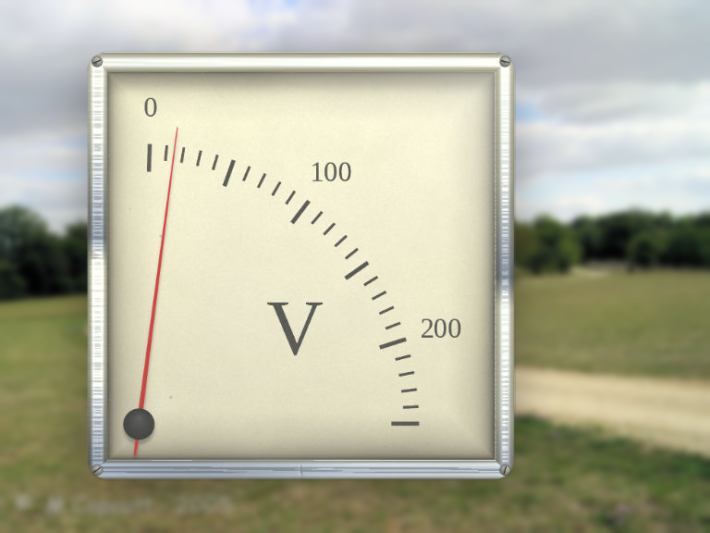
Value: 15 V
